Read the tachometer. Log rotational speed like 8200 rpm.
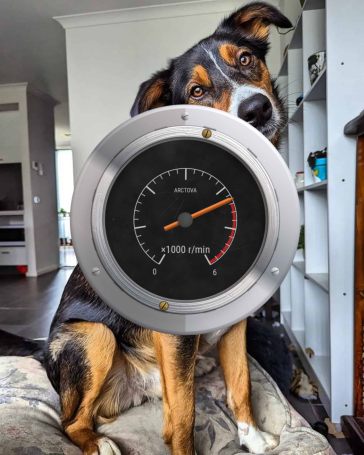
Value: 4300 rpm
